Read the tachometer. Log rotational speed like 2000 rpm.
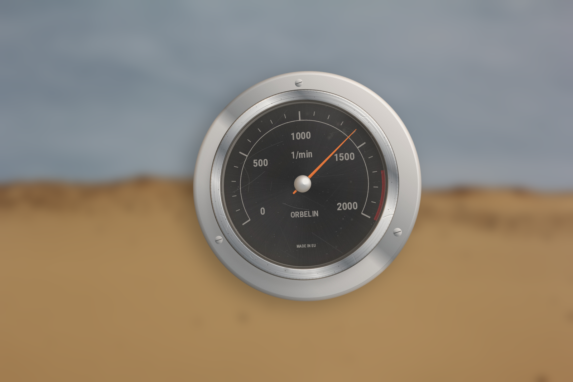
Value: 1400 rpm
